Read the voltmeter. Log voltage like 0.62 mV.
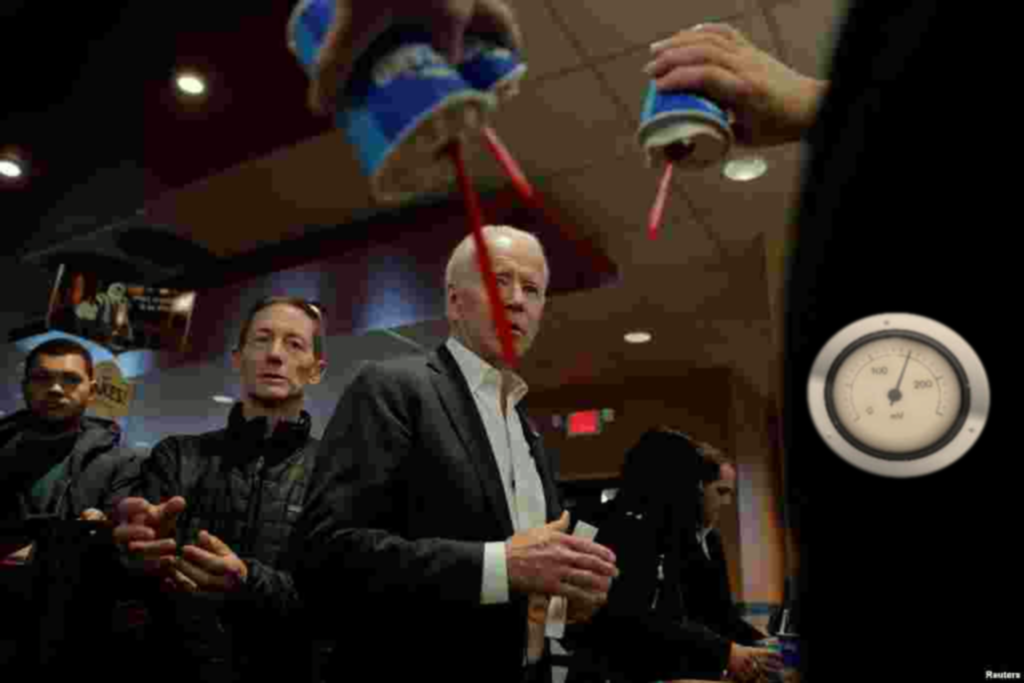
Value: 150 mV
